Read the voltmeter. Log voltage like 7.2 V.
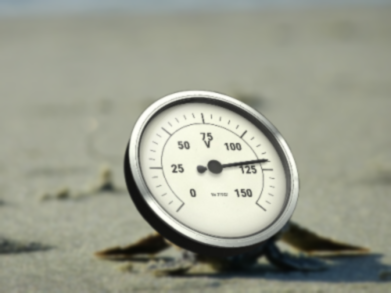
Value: 120 V
